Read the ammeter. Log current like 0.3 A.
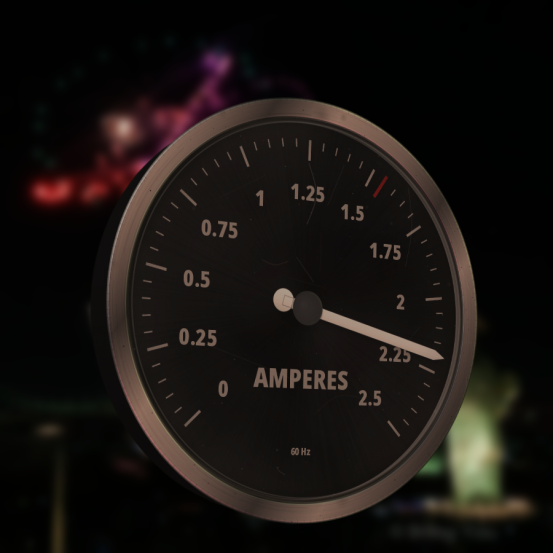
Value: 2.2 A
